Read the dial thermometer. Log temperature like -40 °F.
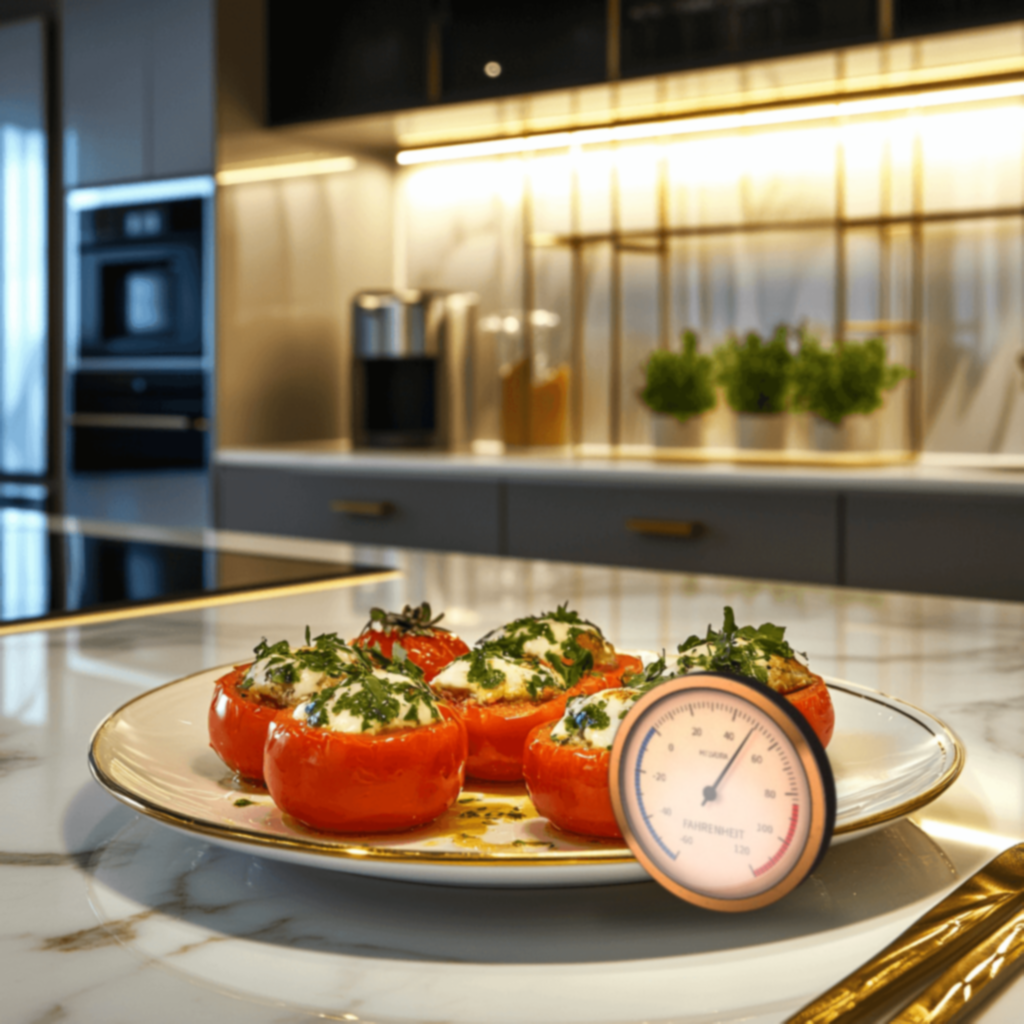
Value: 50 °F
